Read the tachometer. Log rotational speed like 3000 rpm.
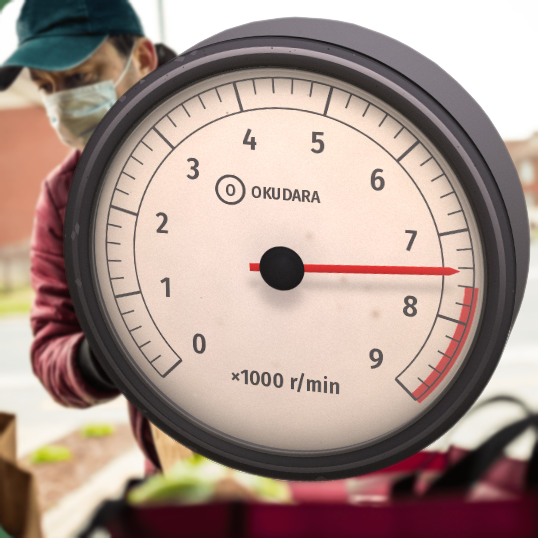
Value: 7400 rpm
